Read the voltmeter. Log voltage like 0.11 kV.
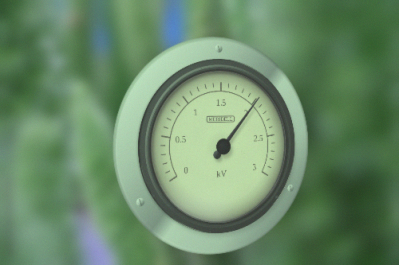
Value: 2 kV
